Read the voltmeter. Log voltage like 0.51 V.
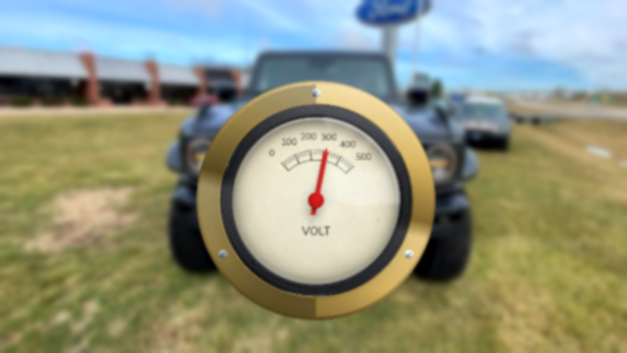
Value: 300 V
